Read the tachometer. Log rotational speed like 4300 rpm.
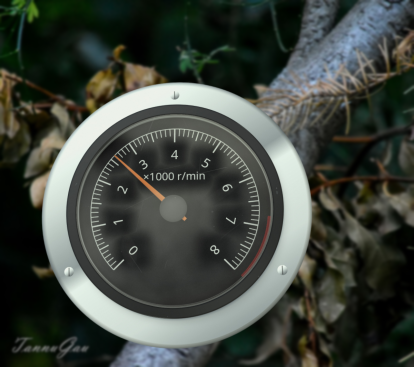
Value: 2600 rpm
